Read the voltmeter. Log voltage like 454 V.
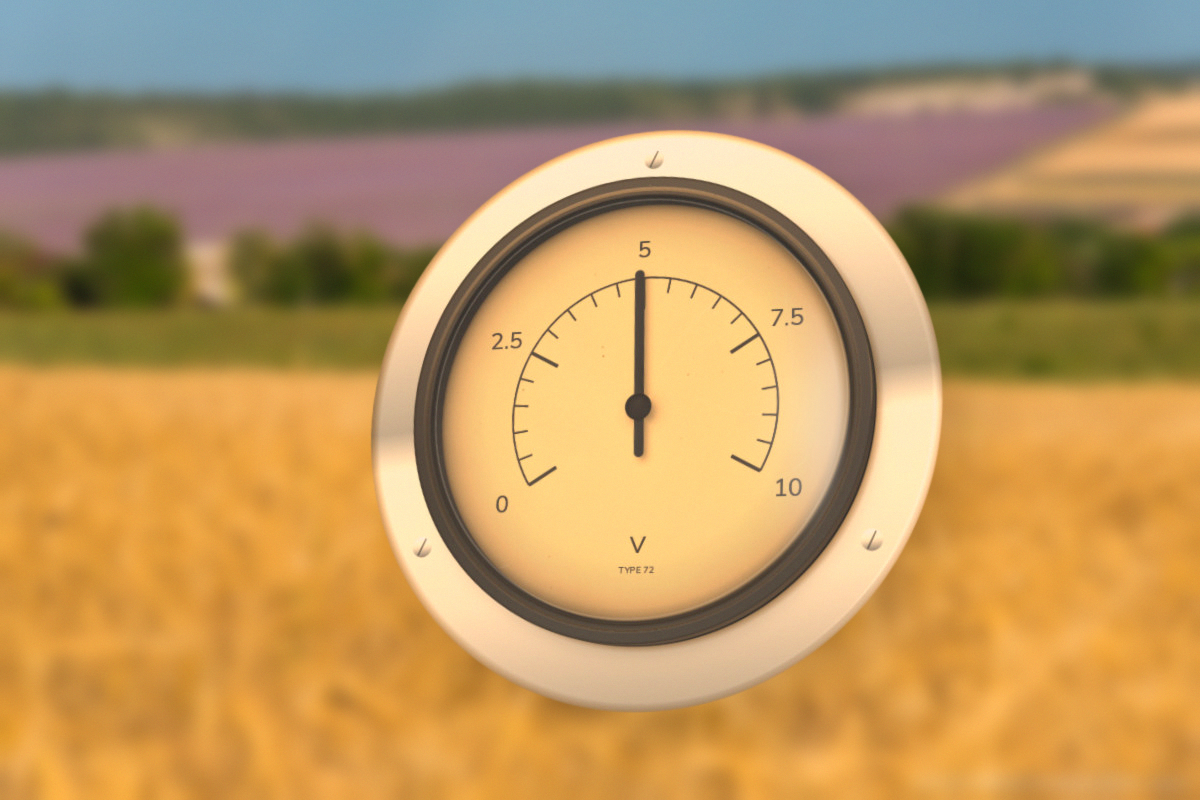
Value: 5 V
